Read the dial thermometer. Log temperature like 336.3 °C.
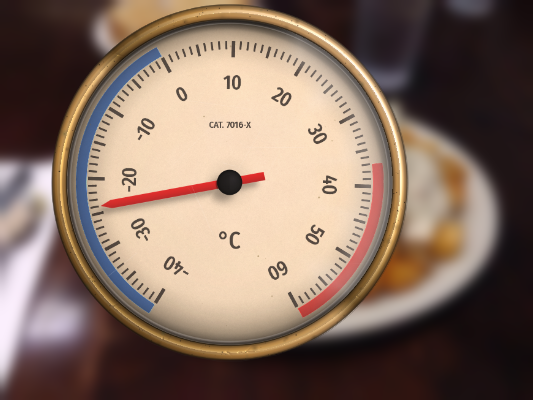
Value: -24 °C
